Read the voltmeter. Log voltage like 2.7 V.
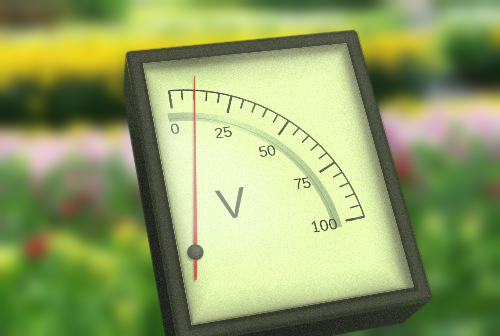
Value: 10 V
